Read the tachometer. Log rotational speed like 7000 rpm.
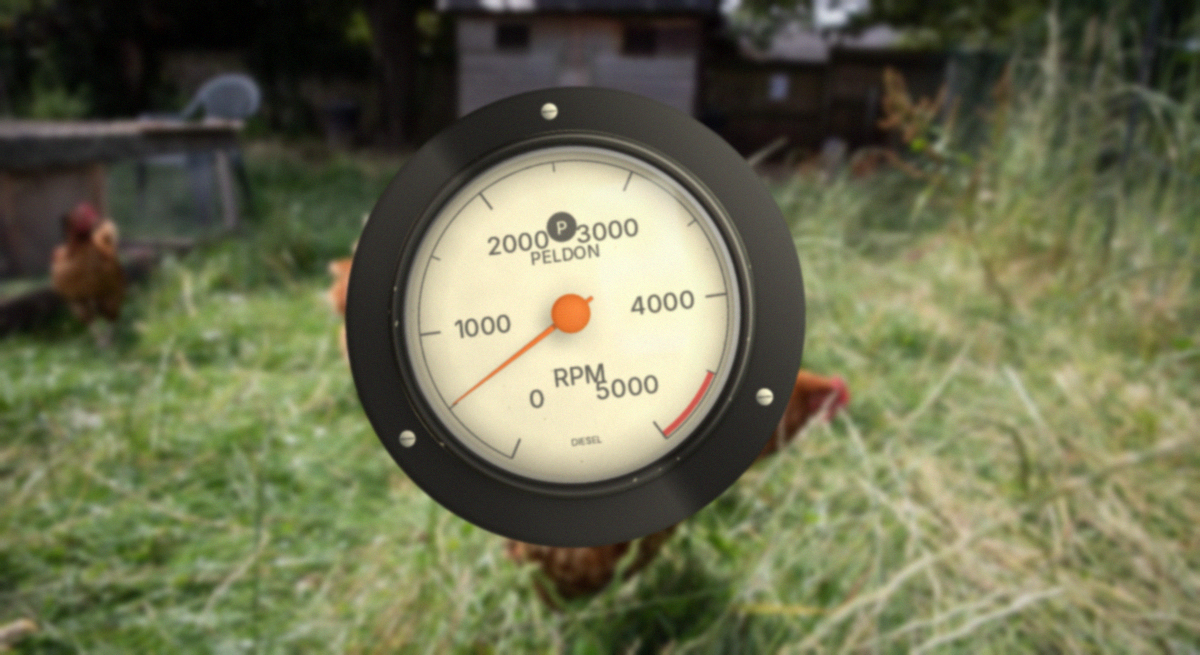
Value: 500 rpm
